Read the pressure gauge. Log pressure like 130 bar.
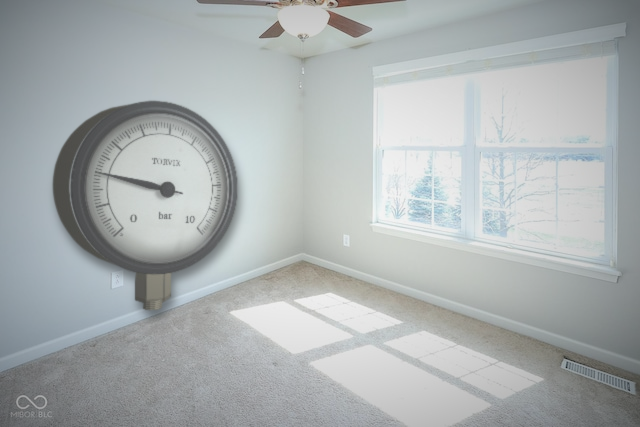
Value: 2 bar
